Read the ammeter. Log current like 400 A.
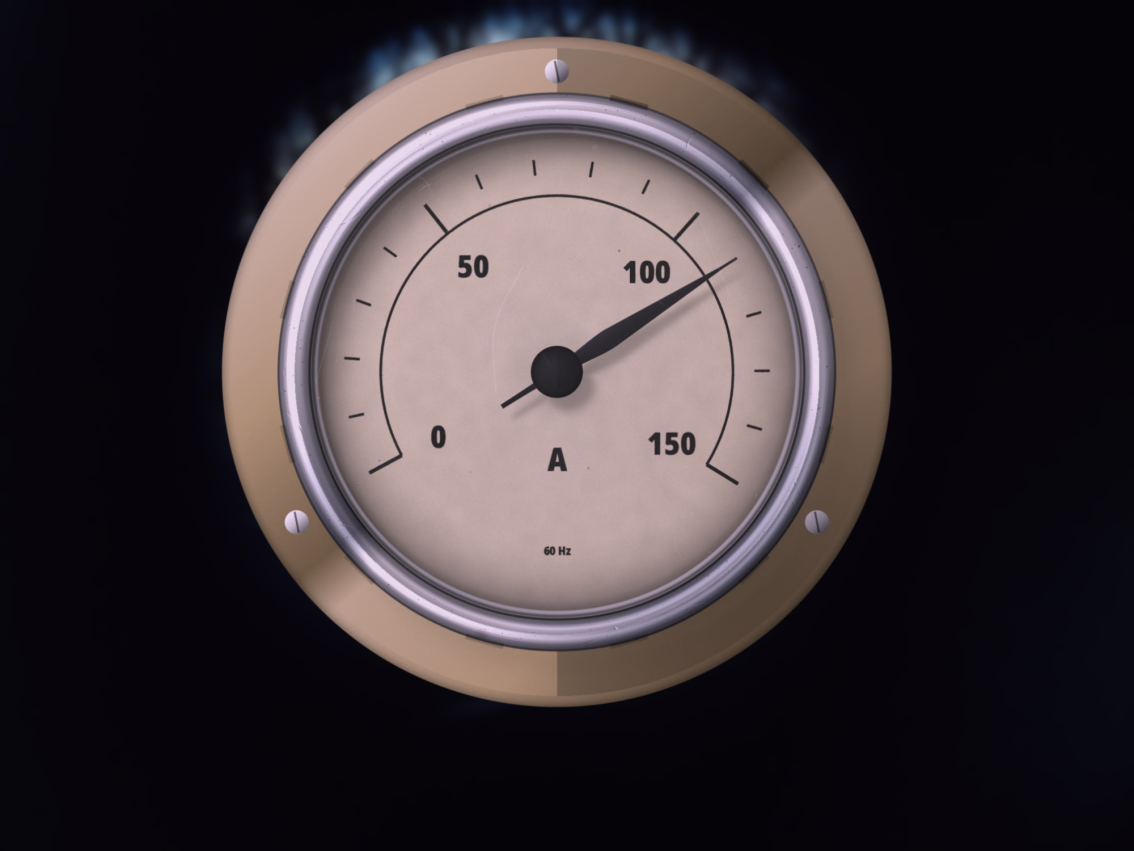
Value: 110 A
